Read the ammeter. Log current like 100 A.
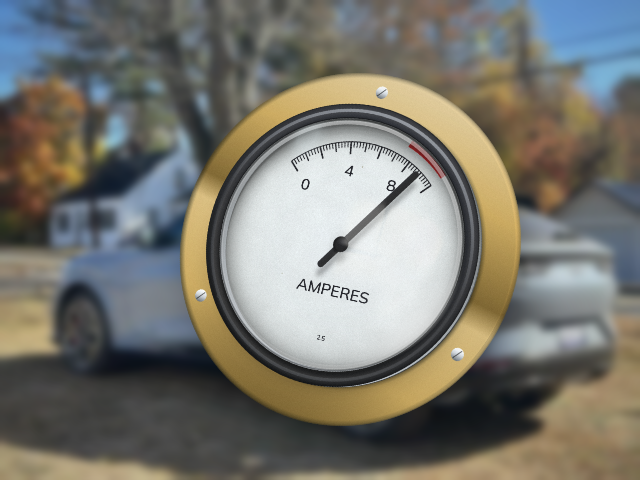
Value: 9 A
